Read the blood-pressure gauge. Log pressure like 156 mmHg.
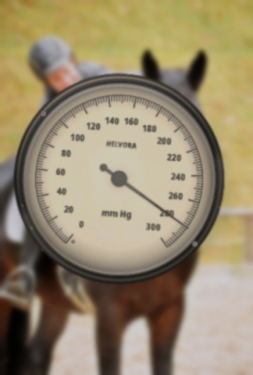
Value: 280 mmHg
